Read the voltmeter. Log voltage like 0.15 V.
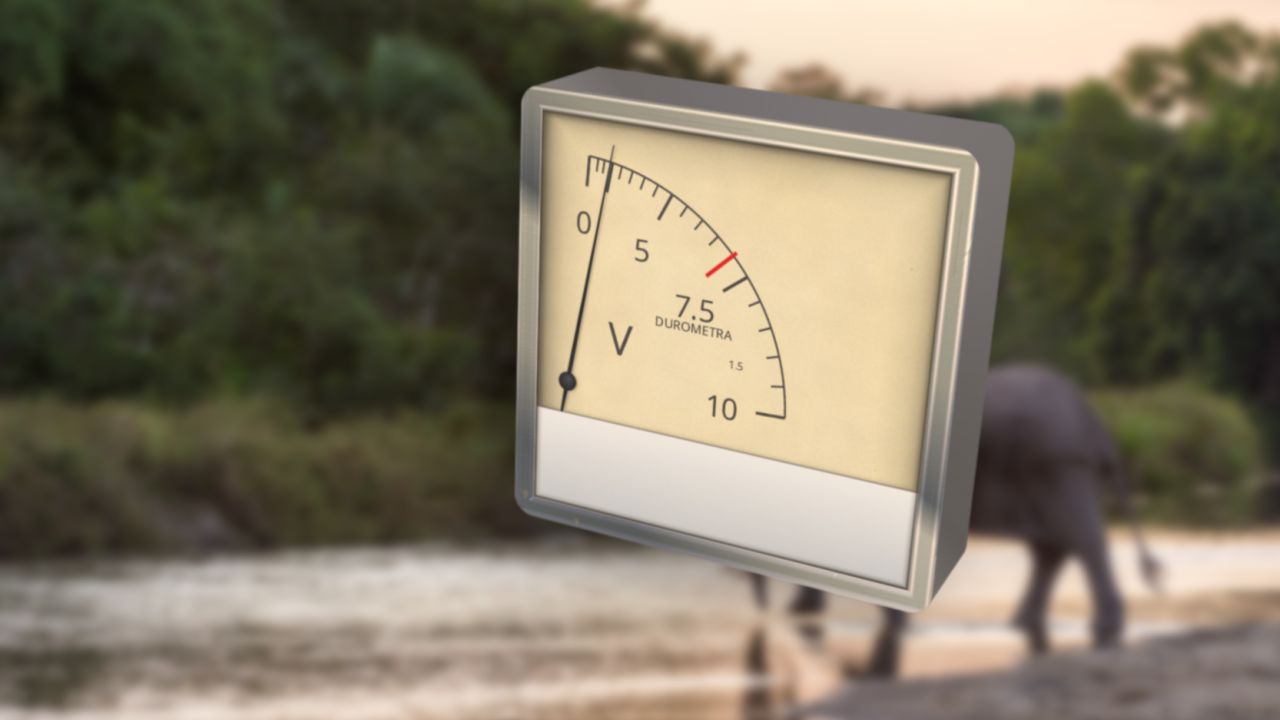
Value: 2.5 V
